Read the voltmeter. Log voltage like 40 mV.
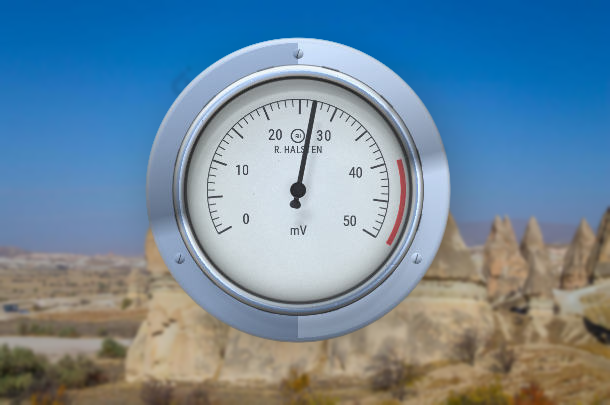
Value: 27 mV
